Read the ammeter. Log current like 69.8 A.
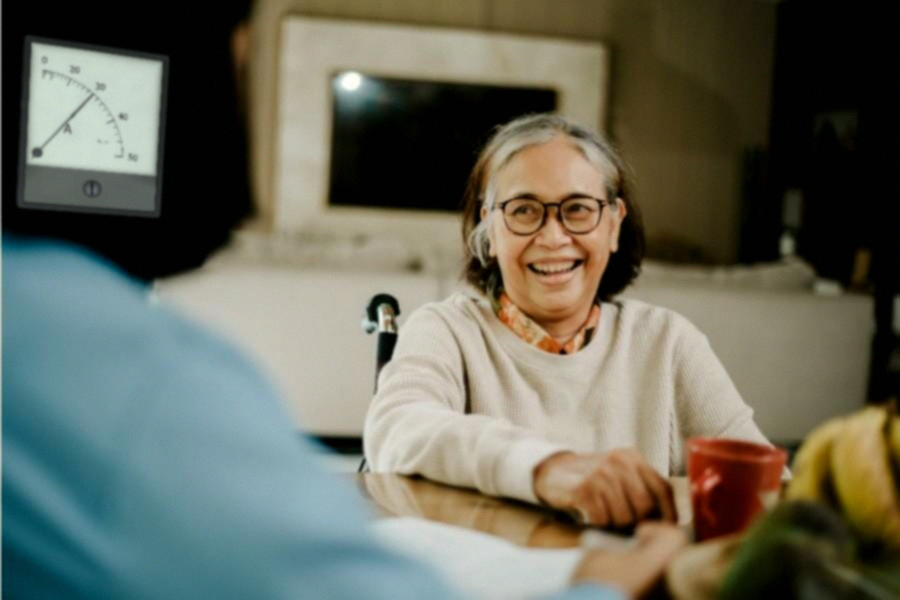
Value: 30 A
